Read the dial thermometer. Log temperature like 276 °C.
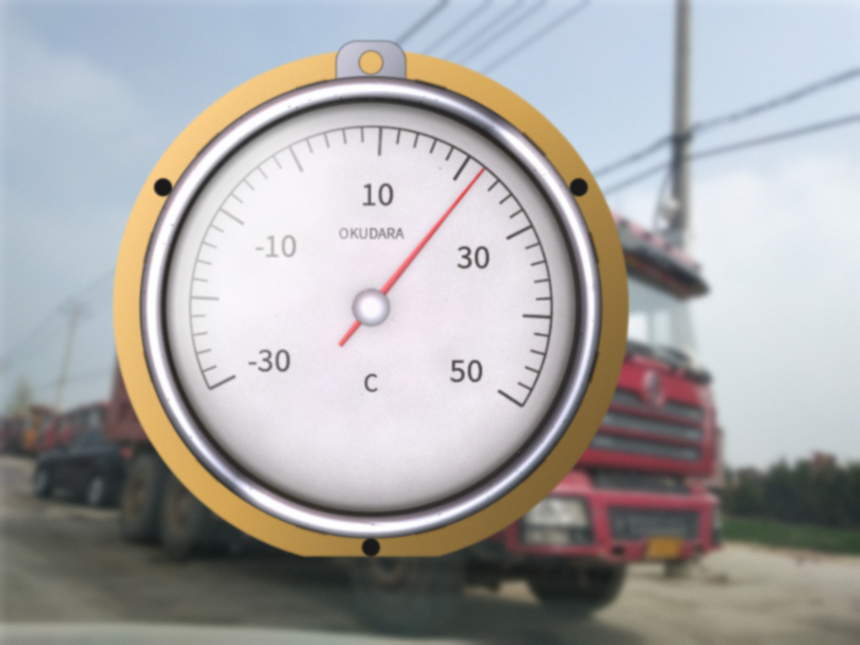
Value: 22 °C
